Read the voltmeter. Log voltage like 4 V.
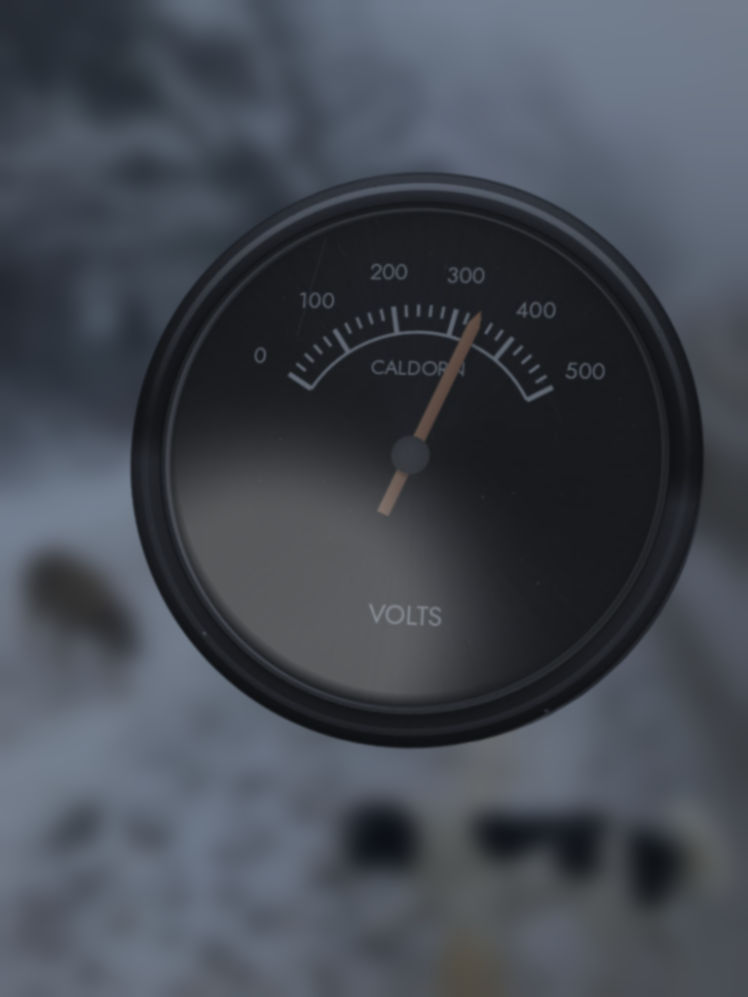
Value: 340 V
